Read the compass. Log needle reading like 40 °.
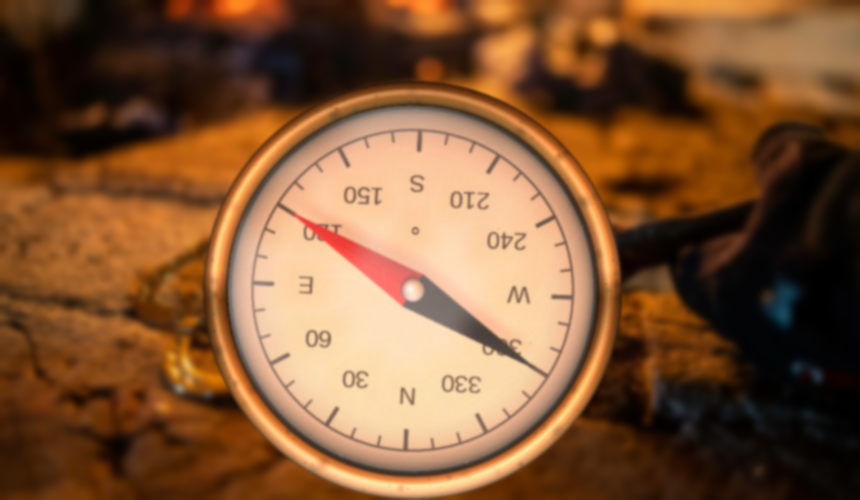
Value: 120 °
